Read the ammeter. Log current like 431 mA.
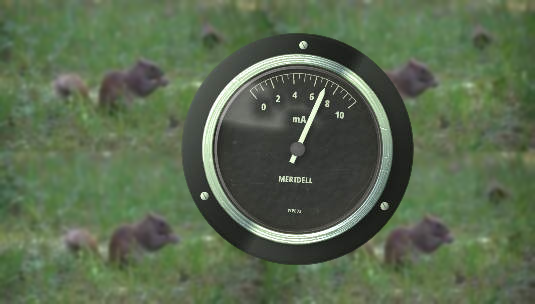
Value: 7 mA
